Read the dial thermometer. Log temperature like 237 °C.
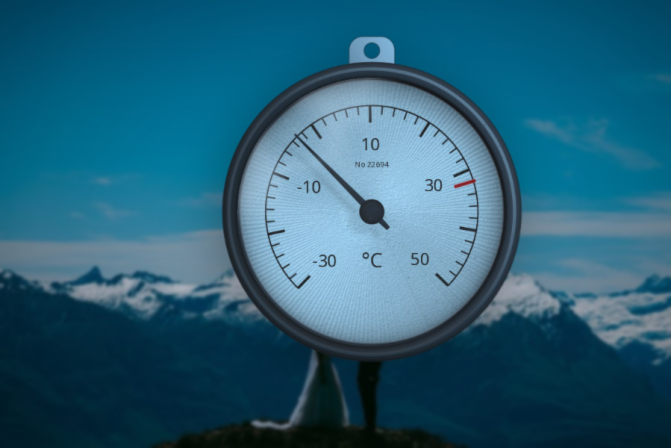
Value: -3 °C
